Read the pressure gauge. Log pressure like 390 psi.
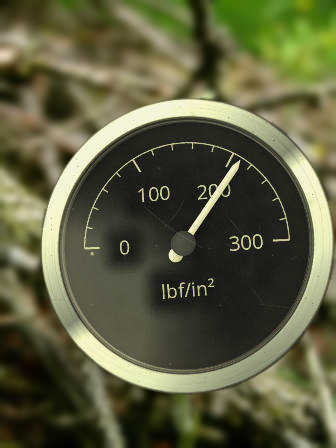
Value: 210 psi
